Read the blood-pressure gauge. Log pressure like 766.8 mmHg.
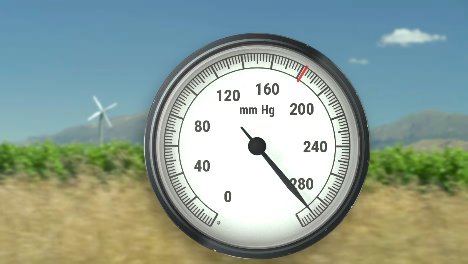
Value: 290 mmHg
